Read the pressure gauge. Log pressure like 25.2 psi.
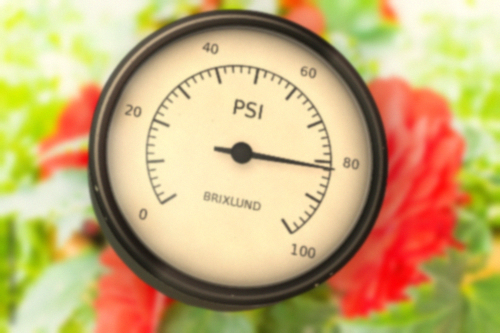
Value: 82 psi
